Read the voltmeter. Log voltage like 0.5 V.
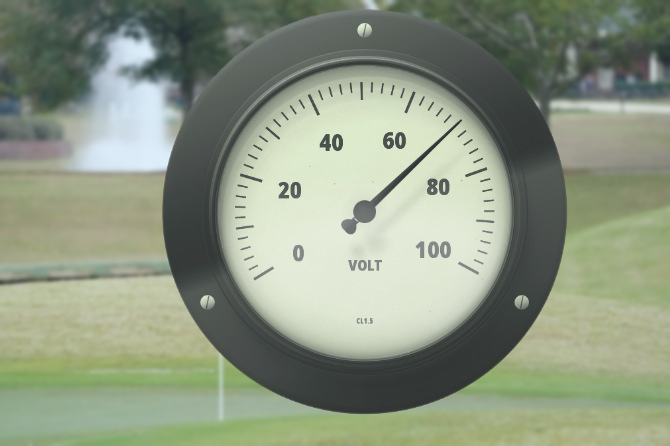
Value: 70 V
